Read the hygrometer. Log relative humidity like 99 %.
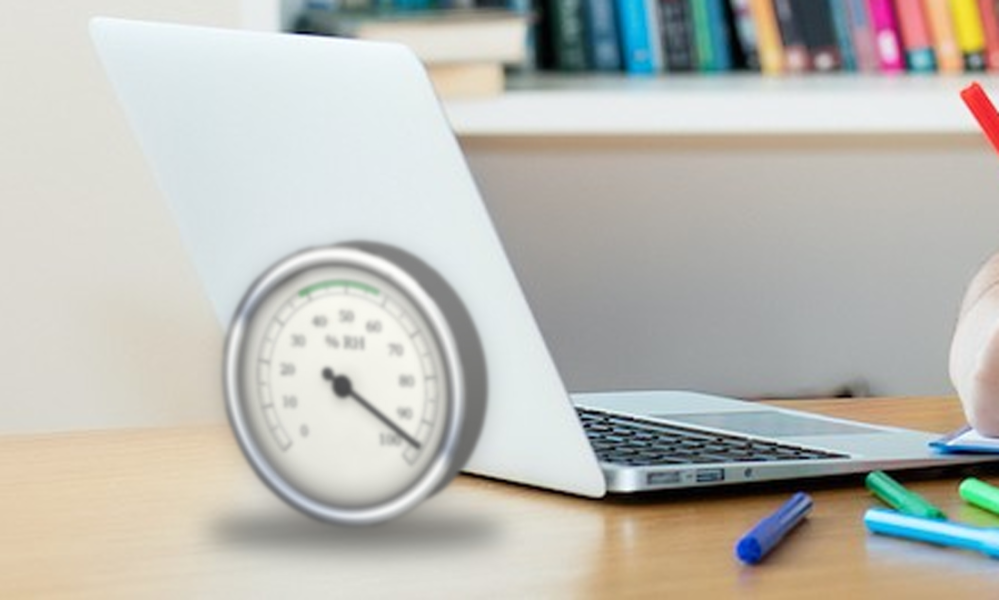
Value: 95 %
